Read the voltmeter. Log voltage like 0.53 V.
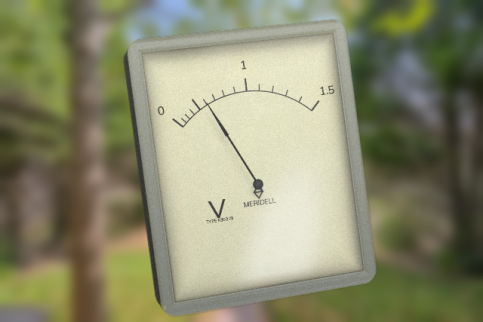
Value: 0.6 V
